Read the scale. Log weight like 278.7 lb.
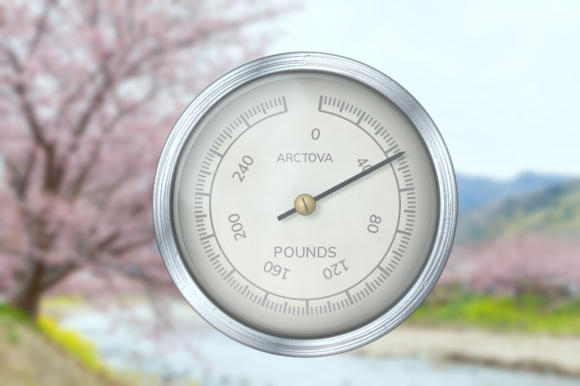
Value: 44 lb
